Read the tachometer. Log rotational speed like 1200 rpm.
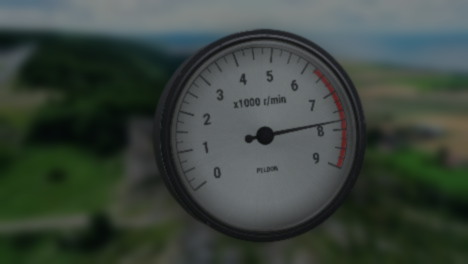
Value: 7750 rpm
